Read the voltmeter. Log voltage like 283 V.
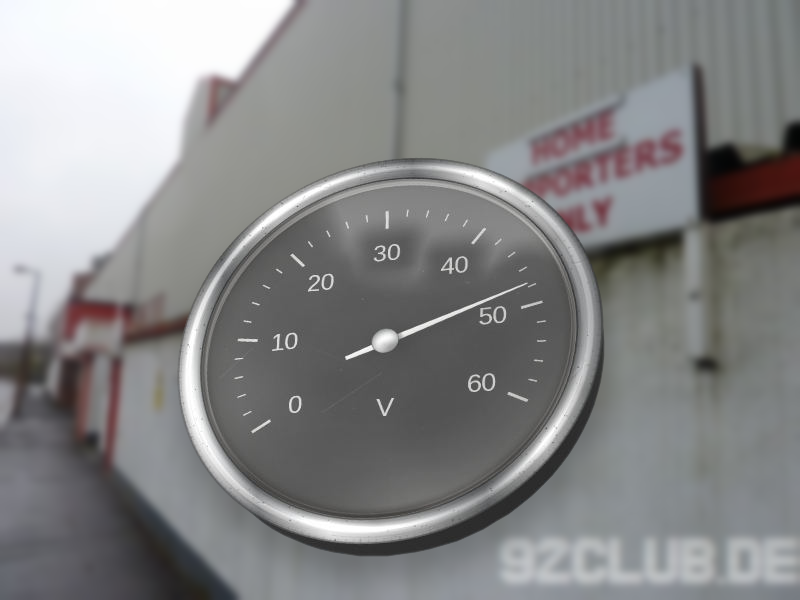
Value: 48 V
